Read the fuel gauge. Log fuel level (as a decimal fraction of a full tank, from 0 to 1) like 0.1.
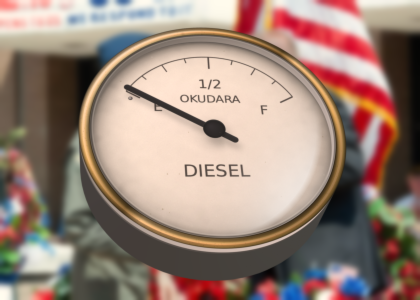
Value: 0
